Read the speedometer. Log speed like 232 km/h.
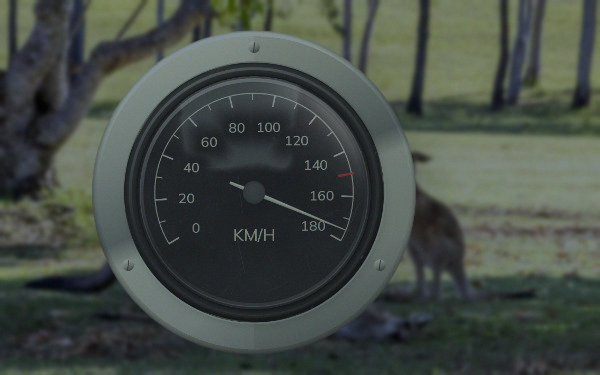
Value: 175 km/h
